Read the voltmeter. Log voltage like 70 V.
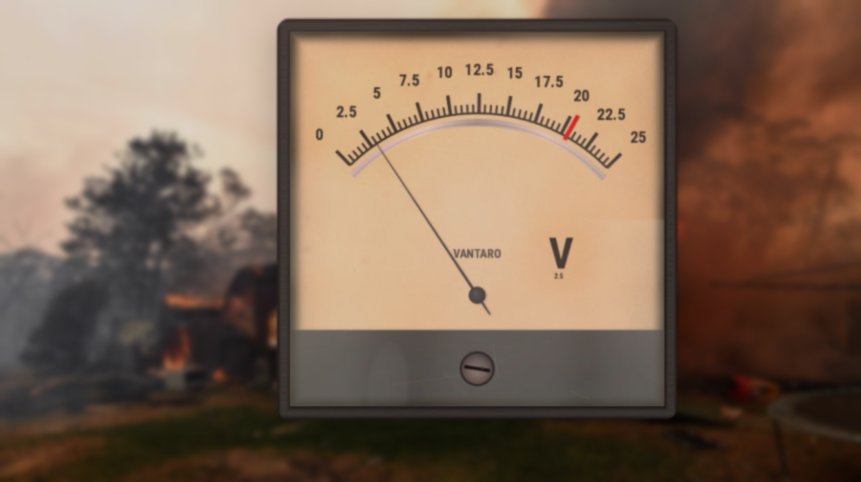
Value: 3 V
